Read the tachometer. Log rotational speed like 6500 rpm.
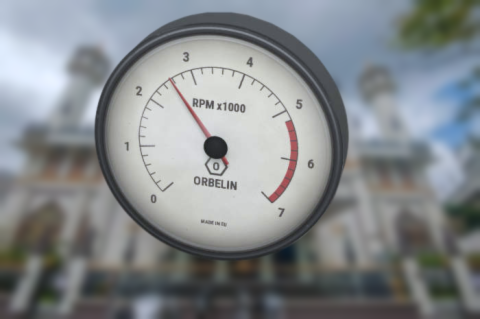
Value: 2600 rpm
